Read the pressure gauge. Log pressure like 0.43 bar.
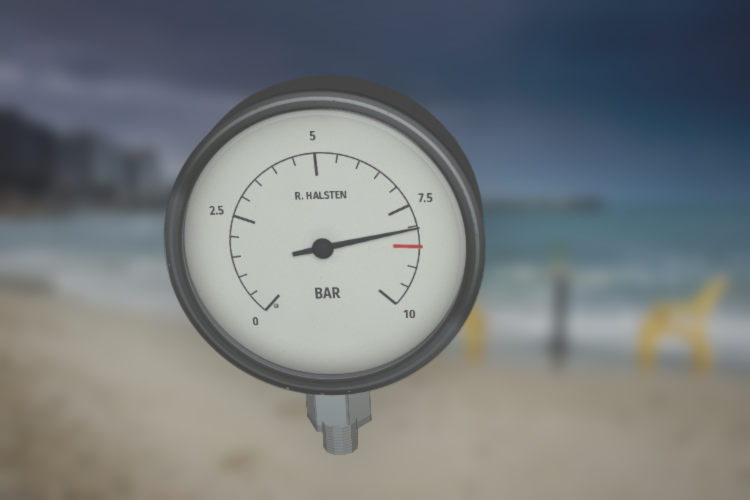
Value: 8 bar
